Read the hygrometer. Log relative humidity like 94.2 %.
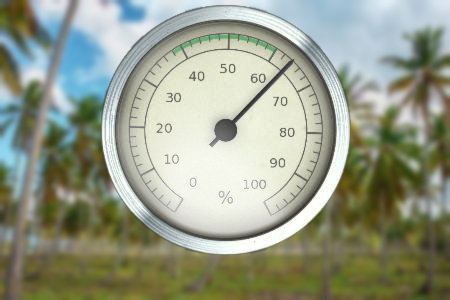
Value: 64 %
